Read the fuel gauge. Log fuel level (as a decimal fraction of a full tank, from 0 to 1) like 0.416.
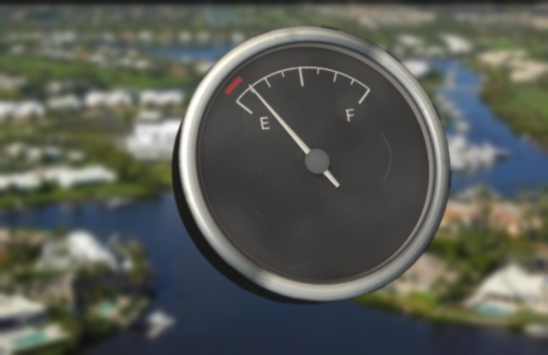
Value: 0.125
